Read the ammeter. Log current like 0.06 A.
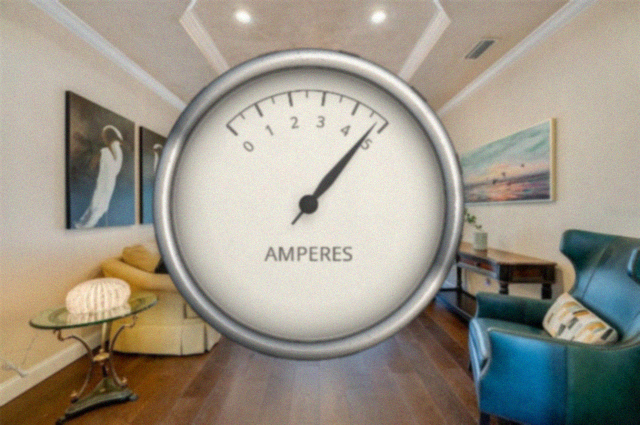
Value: 4.75 A
